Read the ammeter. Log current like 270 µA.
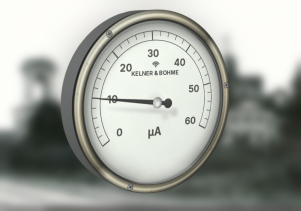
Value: 10 µA
